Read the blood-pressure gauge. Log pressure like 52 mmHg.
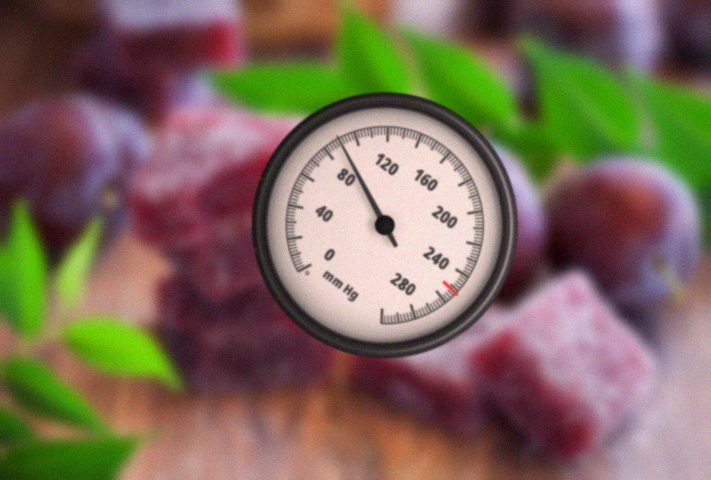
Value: 90 mmHg
